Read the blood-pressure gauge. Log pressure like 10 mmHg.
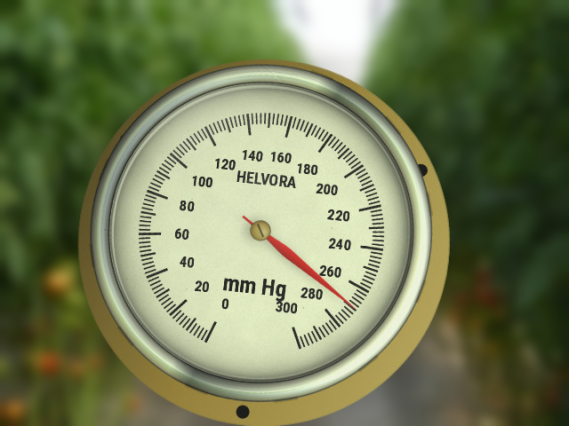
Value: 270 mmHg
